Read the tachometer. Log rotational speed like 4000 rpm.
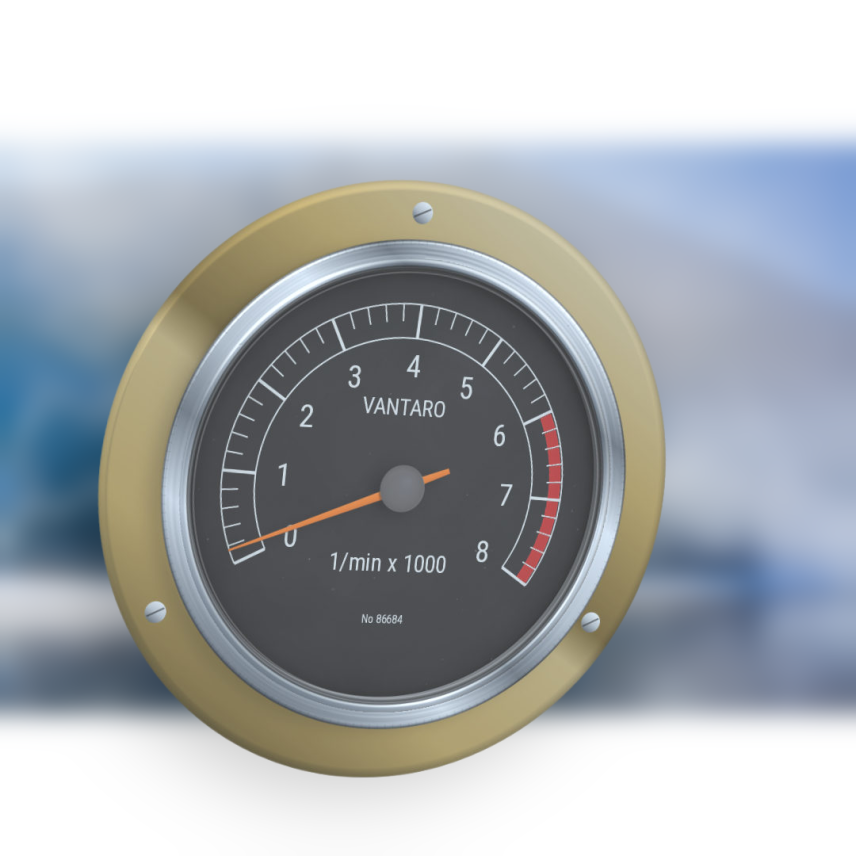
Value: 200 rpm
